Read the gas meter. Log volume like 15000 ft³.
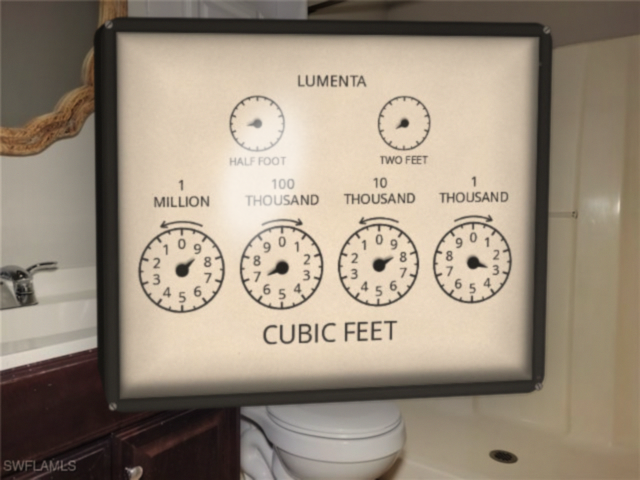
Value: 868300 ft³
